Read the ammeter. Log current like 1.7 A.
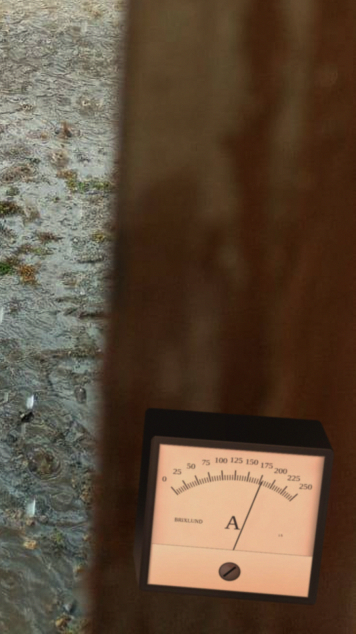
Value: 175 A
